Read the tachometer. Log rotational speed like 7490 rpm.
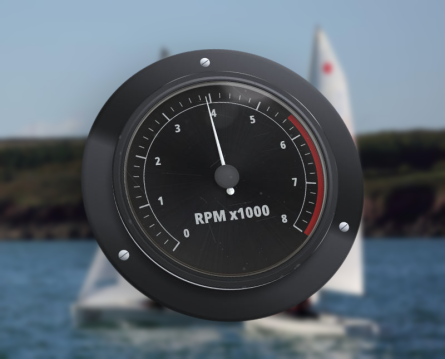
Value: 3900 rpm
